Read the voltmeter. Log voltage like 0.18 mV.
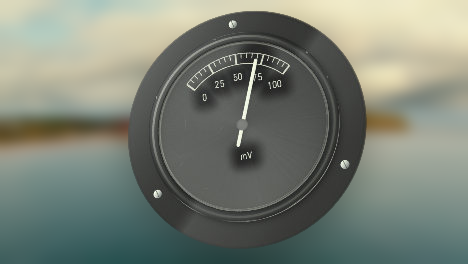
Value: 70 mV
